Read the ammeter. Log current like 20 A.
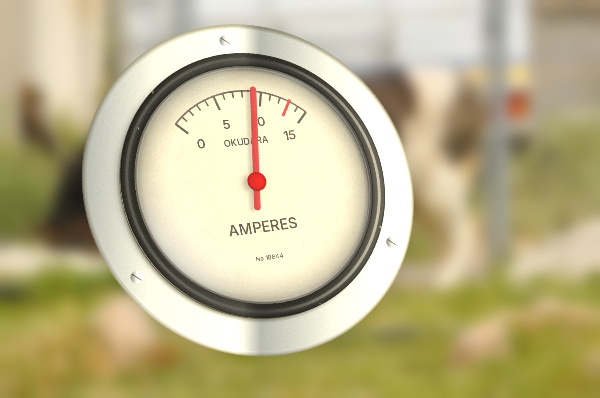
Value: 9 A
